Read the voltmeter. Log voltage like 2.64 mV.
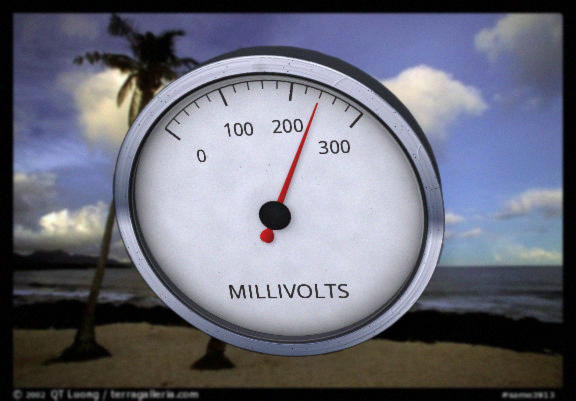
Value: 240 mV
